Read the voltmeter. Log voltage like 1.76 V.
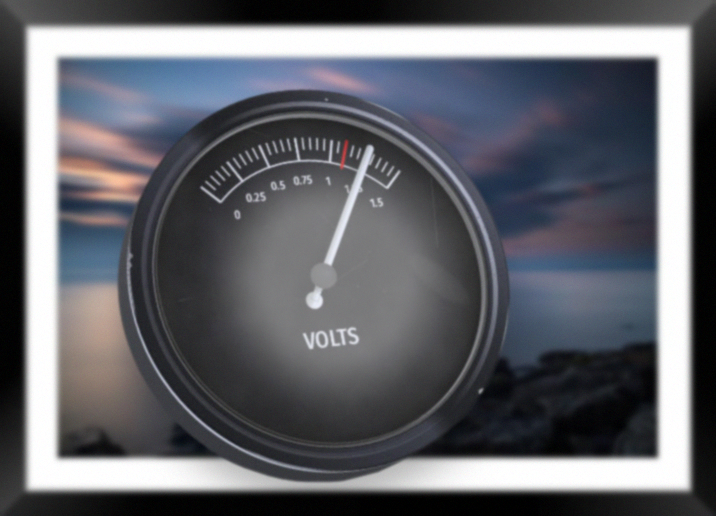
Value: 1.25 V
